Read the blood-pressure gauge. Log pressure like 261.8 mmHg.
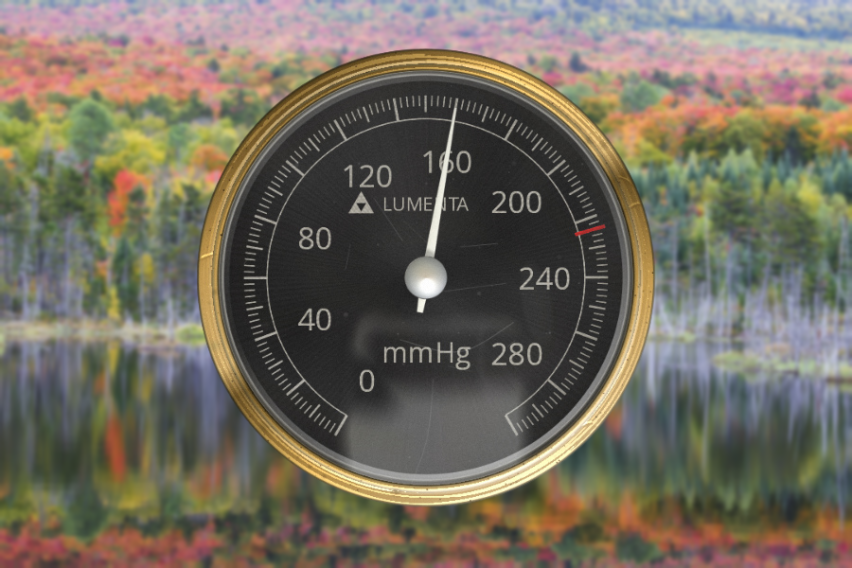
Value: 160 mmHg
